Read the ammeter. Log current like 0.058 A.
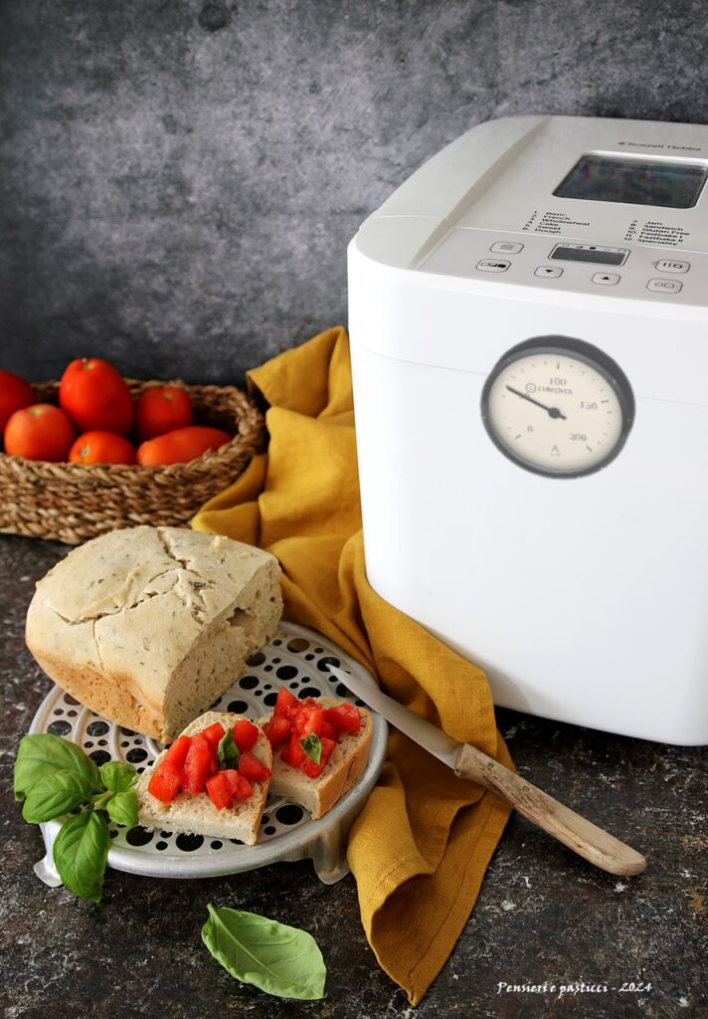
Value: 50 A
